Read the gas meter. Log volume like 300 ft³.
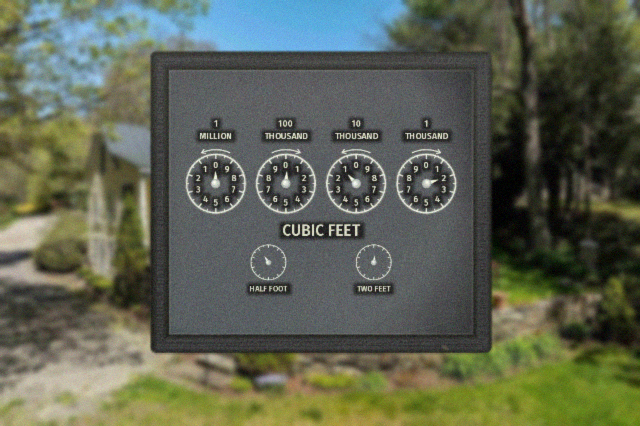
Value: 1200 ft³
